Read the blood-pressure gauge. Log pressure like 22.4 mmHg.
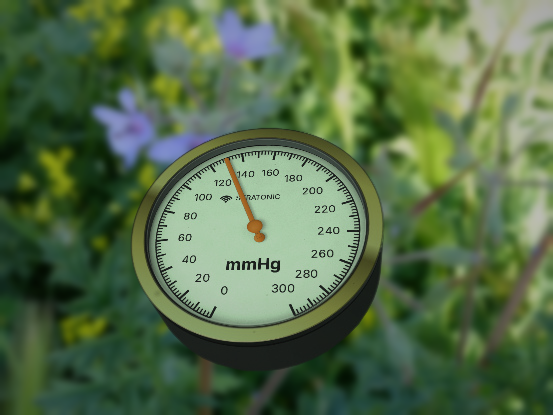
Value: 130 mmHg
